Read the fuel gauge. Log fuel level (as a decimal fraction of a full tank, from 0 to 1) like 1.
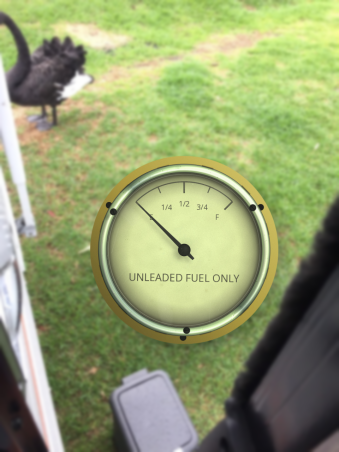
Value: 0
